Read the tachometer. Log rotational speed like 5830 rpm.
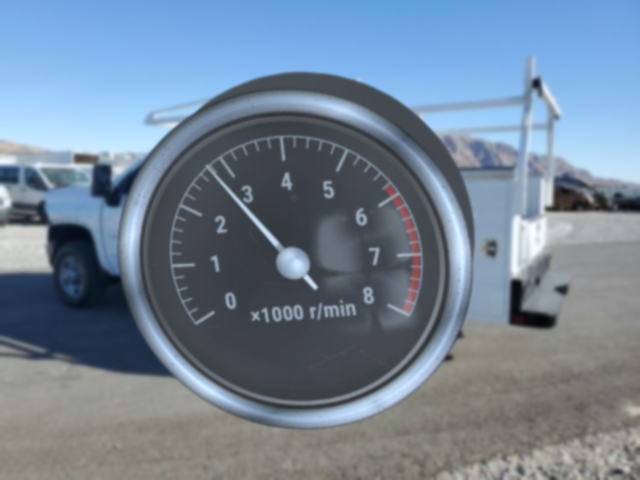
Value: 2800 rpm
